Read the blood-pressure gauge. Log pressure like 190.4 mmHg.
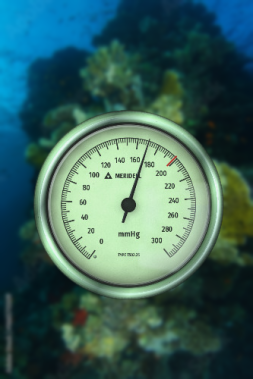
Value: 170 mmHg
